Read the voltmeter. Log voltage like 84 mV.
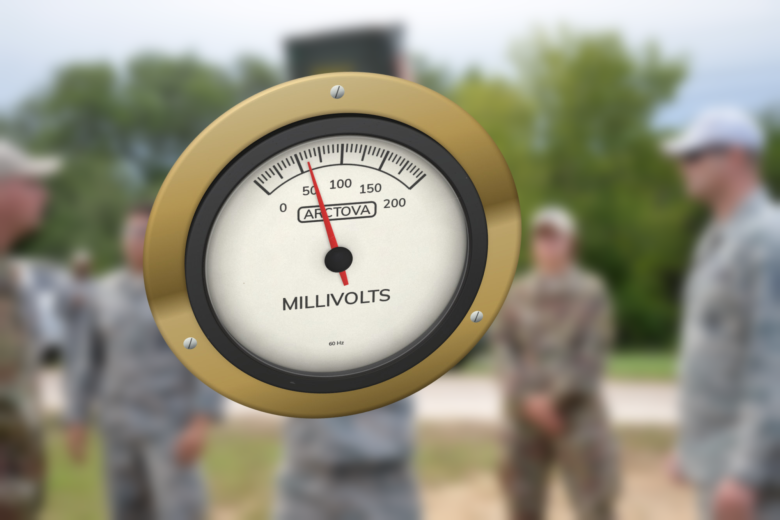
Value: 60 mV
